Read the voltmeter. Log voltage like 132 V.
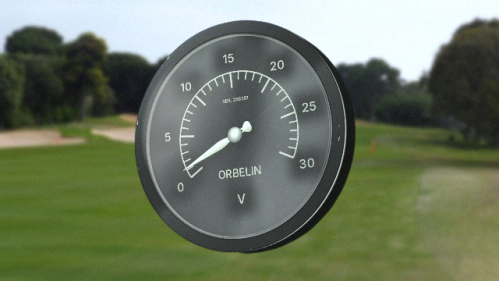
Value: 1 V
